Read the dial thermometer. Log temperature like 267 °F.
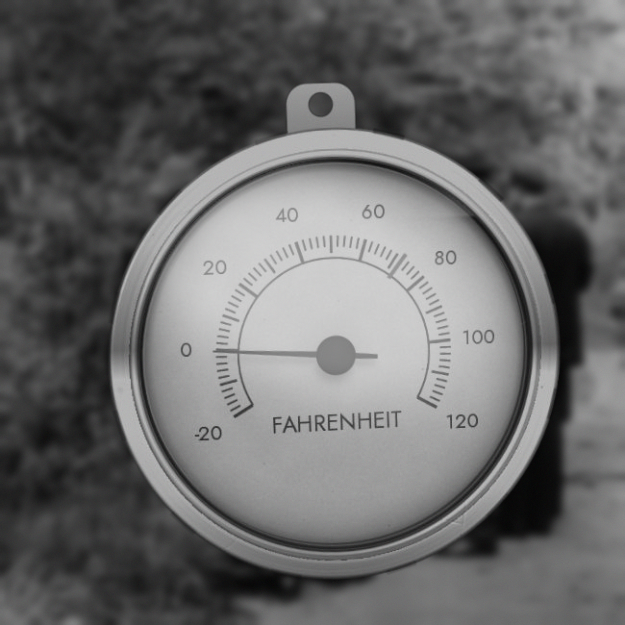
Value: 0 °F
